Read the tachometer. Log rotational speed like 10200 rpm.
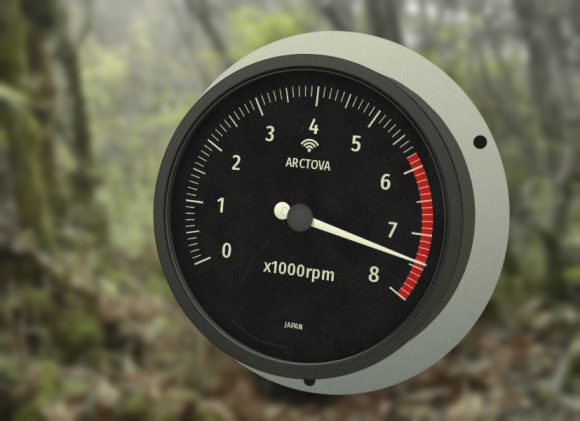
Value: 7400 rpm
